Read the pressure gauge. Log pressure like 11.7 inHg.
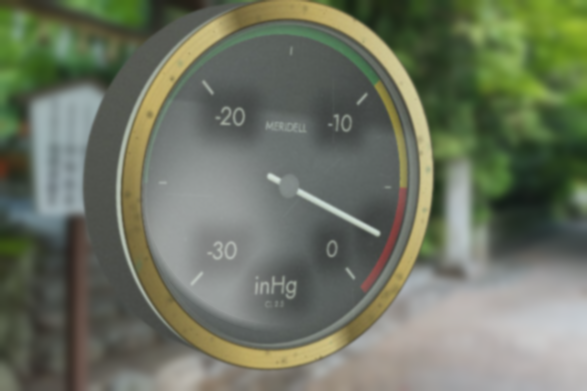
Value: -2.5 inHg
